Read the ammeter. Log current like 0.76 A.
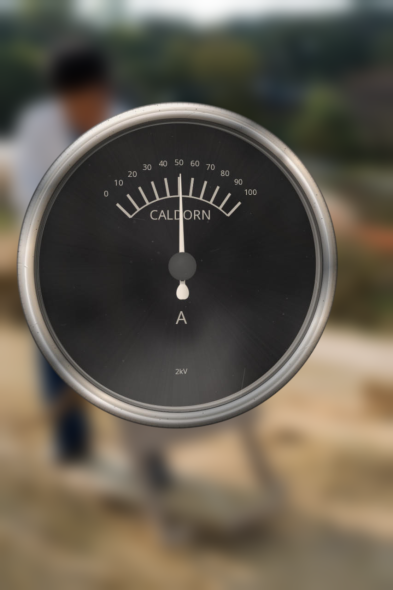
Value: 50 A
